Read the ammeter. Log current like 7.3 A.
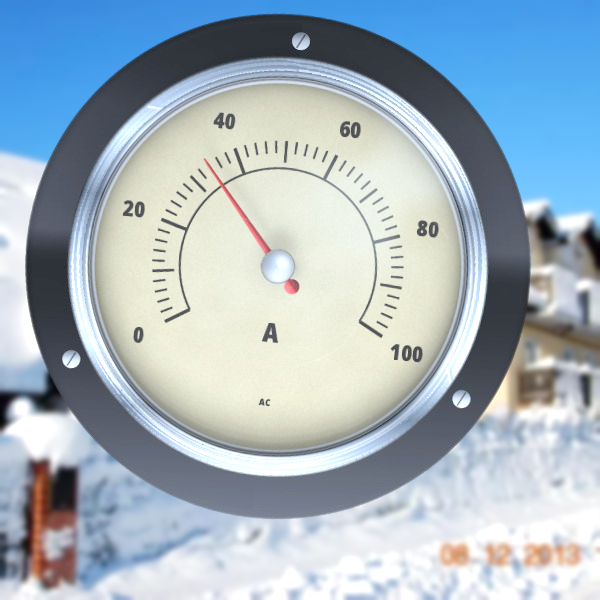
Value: 34 A
